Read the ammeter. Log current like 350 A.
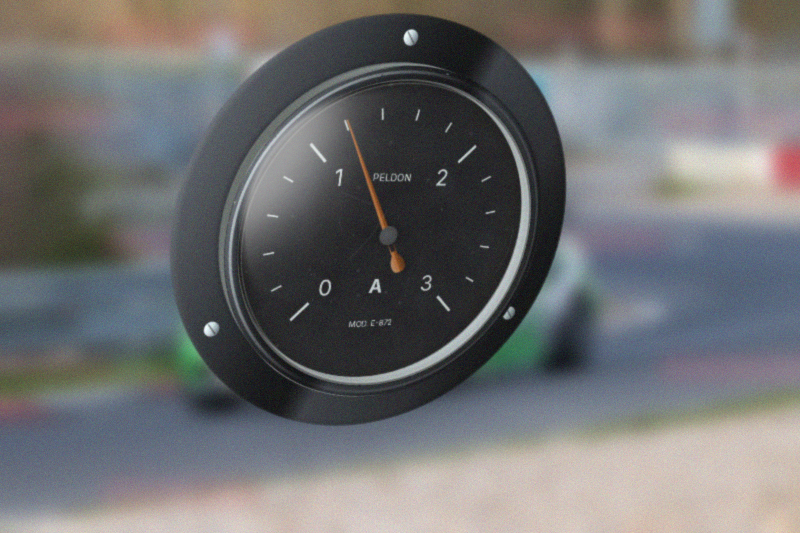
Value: 1.2 A
